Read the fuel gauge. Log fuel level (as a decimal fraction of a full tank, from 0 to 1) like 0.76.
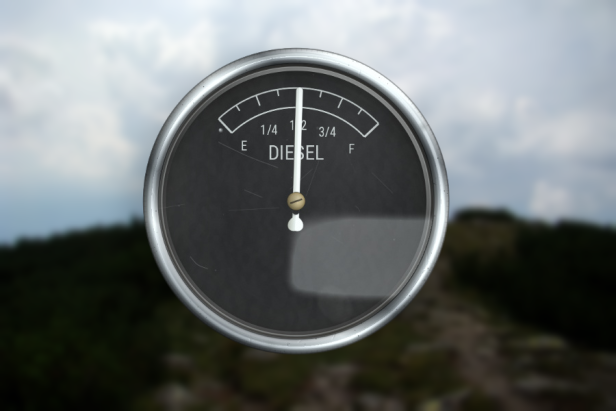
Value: 0.5
